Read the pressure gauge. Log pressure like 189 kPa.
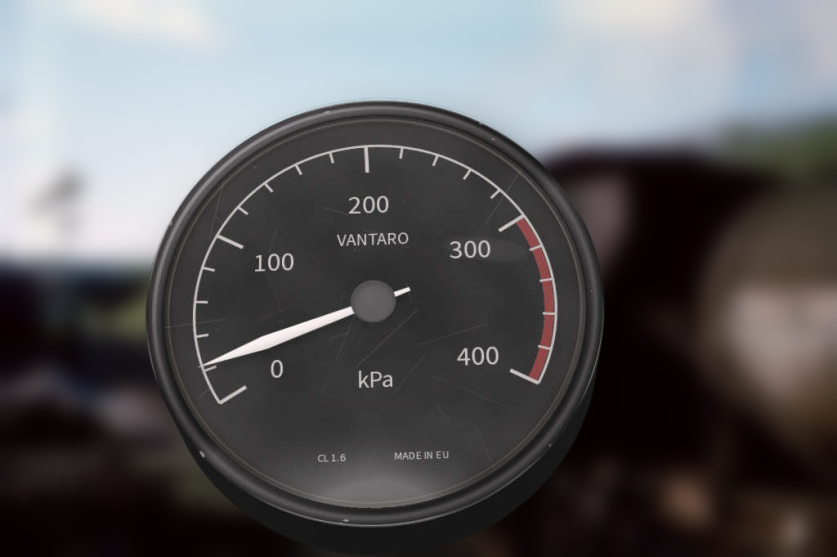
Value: 20 kPa
